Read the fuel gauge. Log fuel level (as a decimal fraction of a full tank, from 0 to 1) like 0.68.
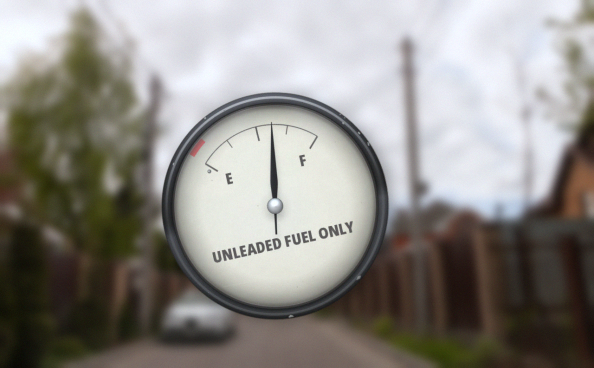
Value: 0.625
